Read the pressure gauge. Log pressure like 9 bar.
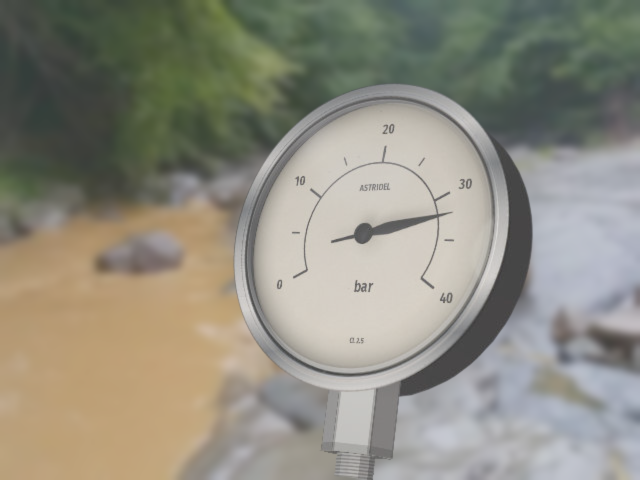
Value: 32.5 bar
